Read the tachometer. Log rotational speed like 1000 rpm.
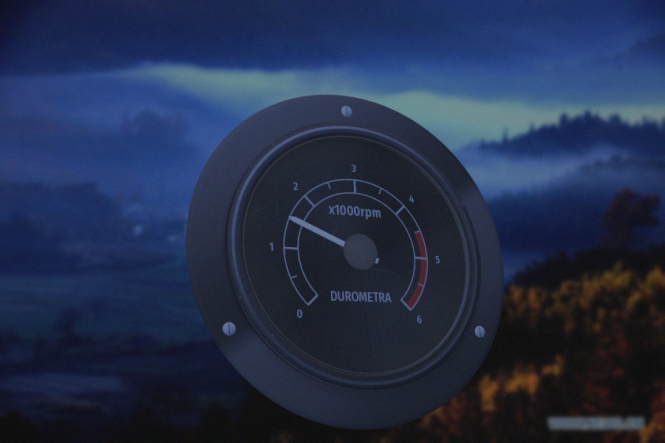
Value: 1500 rpm
